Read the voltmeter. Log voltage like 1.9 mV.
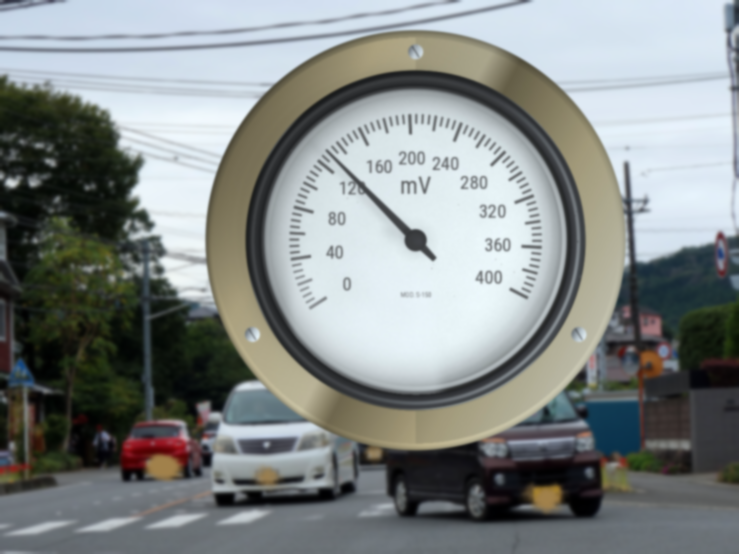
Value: 130 mV
